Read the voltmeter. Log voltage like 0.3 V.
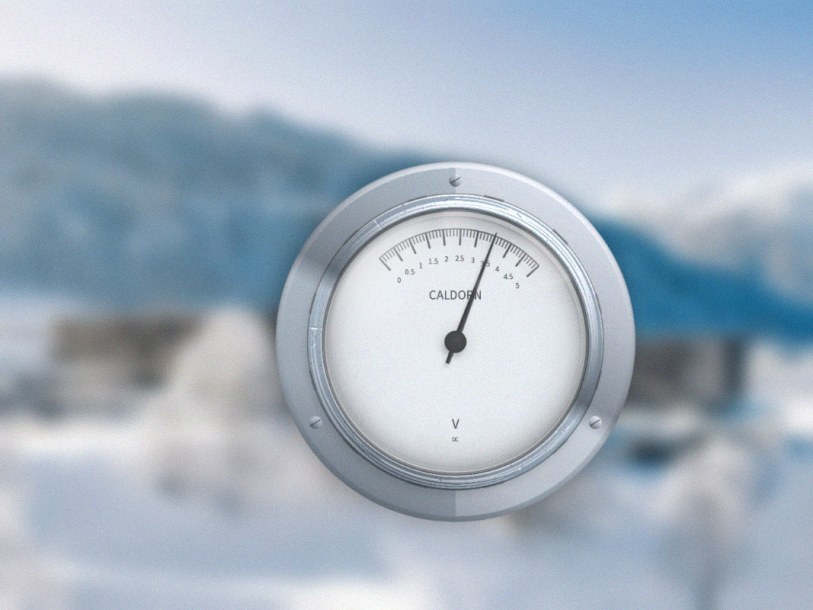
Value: 3.5 V
